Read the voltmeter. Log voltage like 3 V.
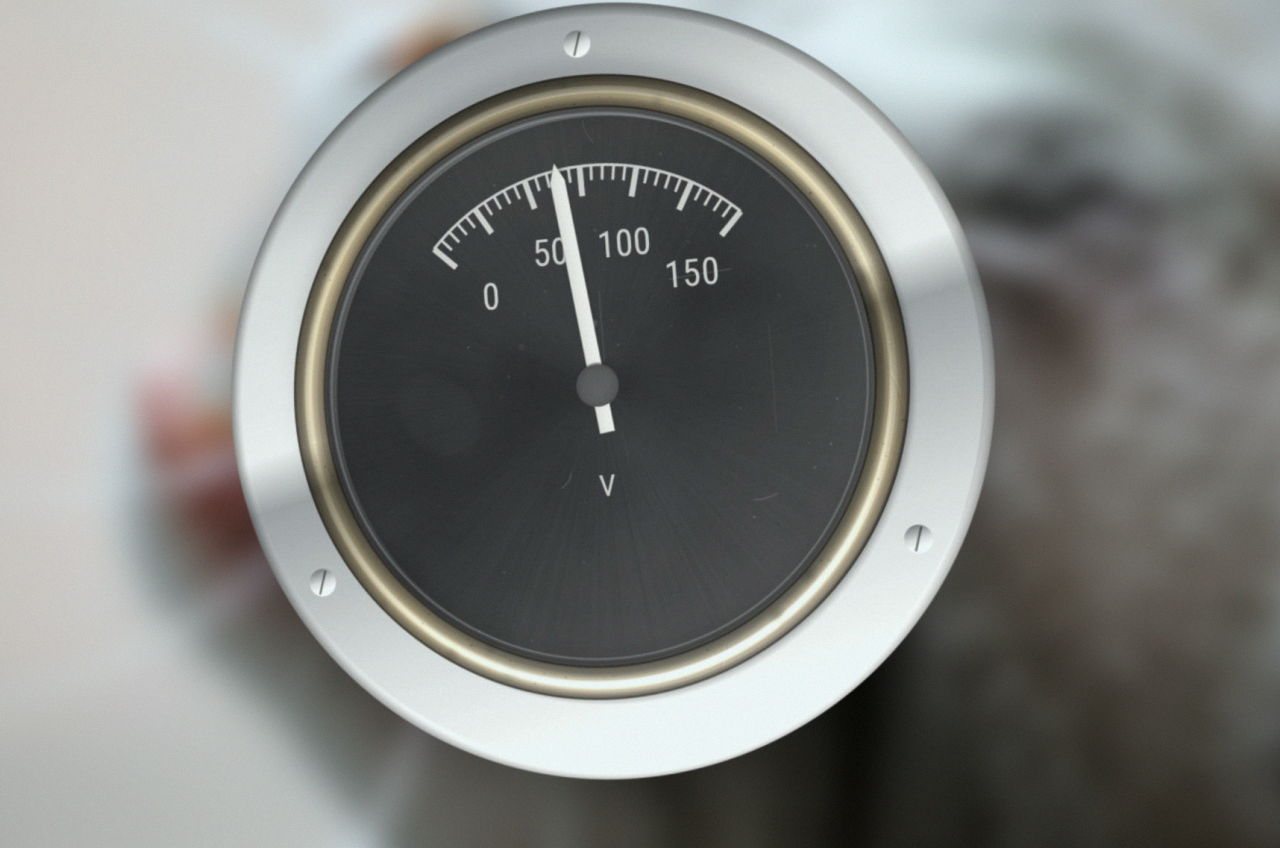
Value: 65 V
